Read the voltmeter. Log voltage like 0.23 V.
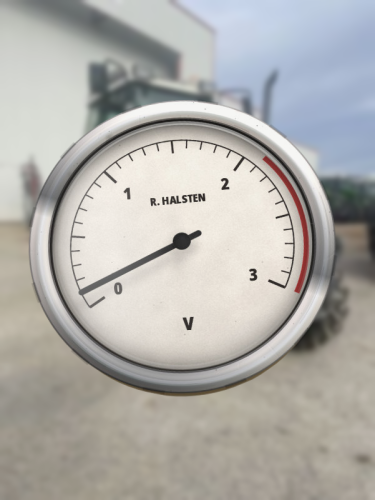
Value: 0.1 V
